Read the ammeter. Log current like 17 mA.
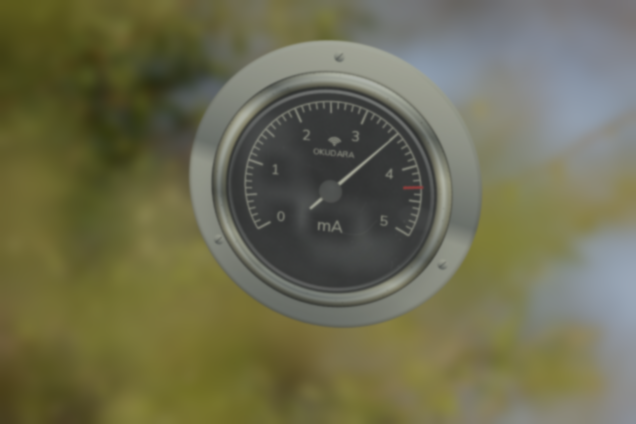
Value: 3.5 mA
